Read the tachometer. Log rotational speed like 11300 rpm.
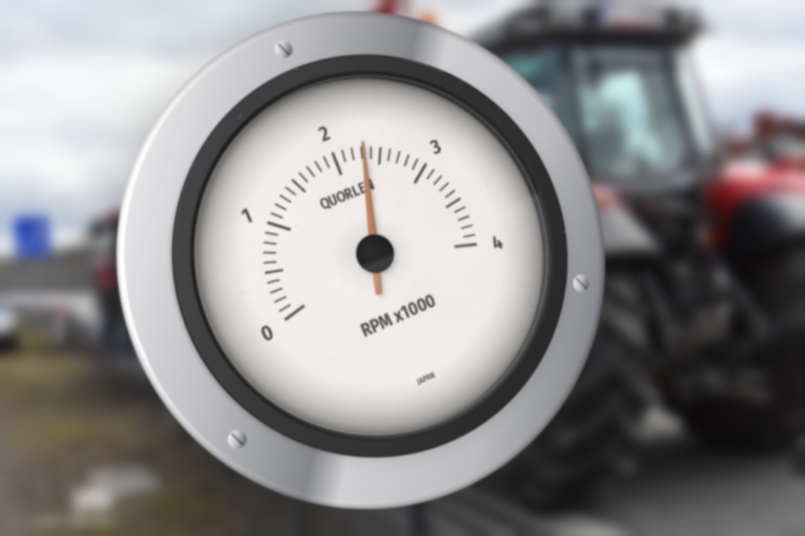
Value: 2300 rpm
